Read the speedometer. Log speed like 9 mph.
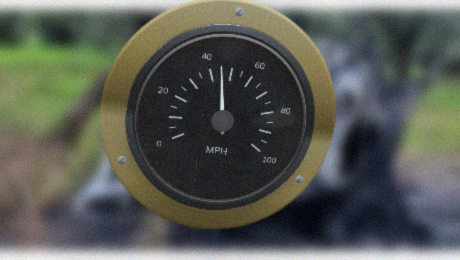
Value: 45 mph
